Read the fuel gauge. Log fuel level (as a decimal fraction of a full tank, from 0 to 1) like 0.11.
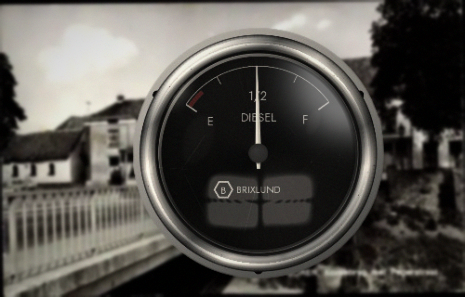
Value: 0.5
